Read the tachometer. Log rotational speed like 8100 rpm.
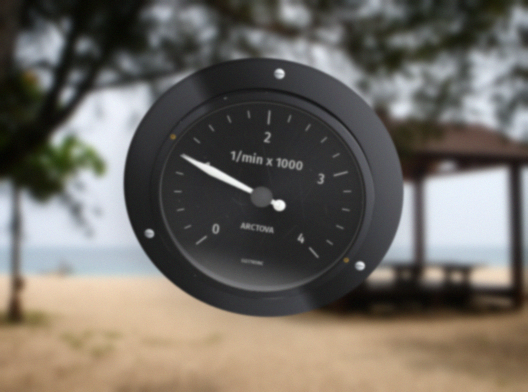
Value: 1000 rpm
